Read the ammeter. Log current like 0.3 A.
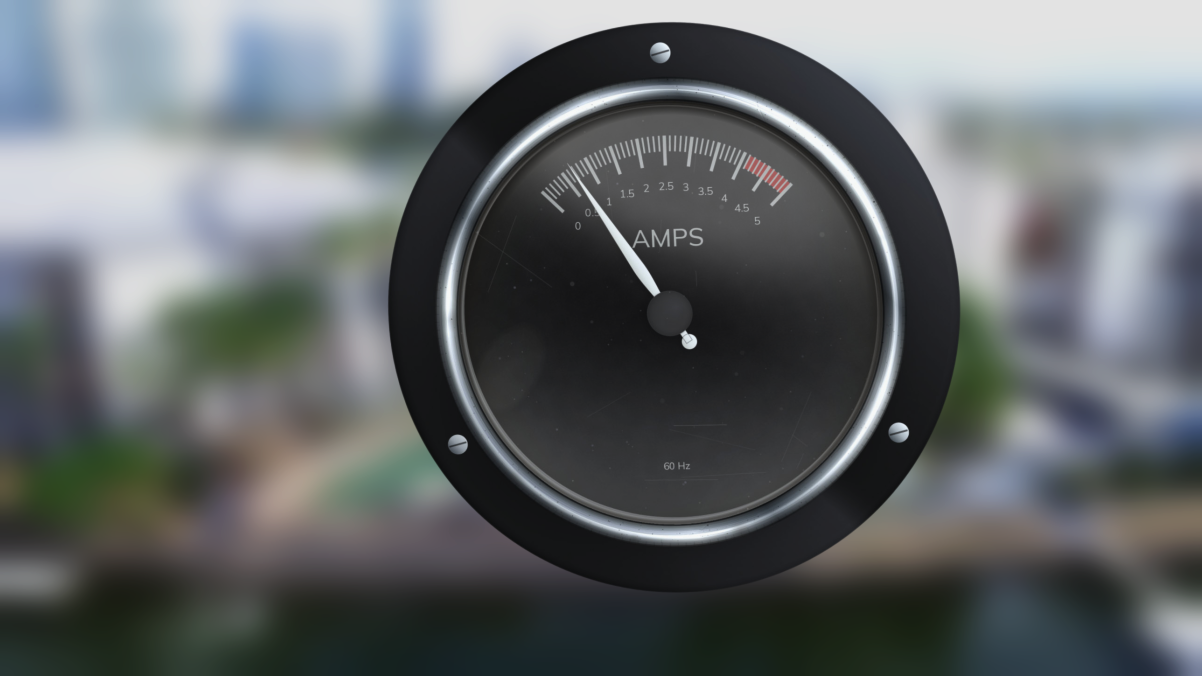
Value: 0.7 A
